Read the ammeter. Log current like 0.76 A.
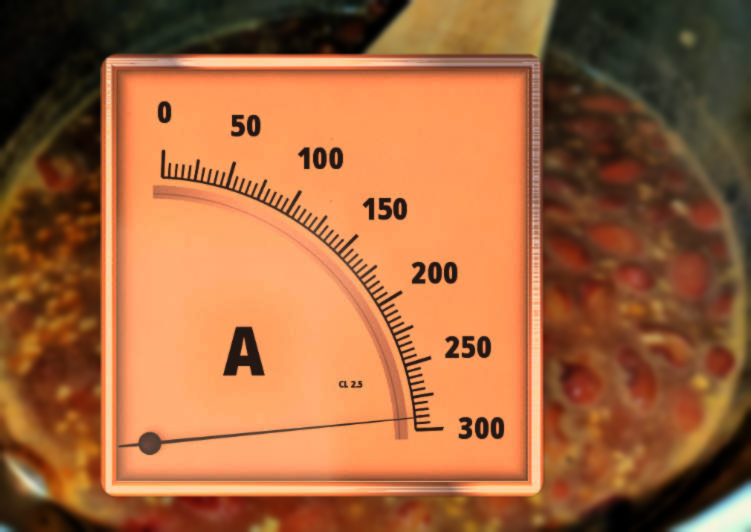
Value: 290 A
